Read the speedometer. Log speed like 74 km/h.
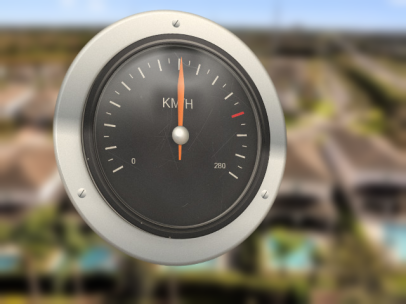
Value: 140 km/h
